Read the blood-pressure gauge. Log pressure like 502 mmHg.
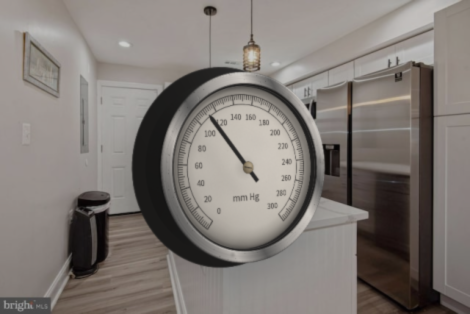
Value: 110 mmHg
